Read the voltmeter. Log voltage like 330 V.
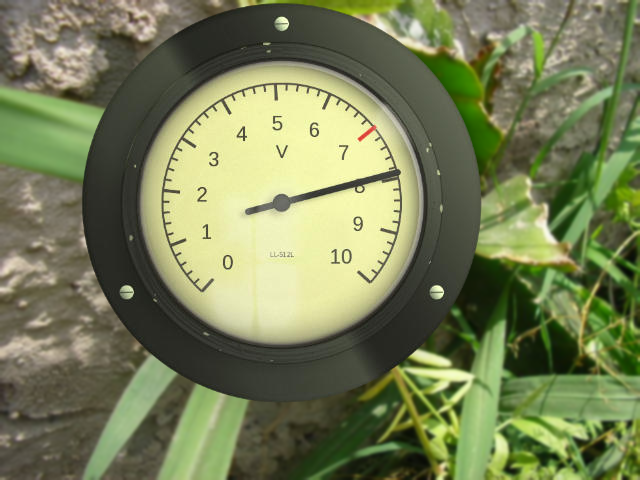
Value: 7.9 V
